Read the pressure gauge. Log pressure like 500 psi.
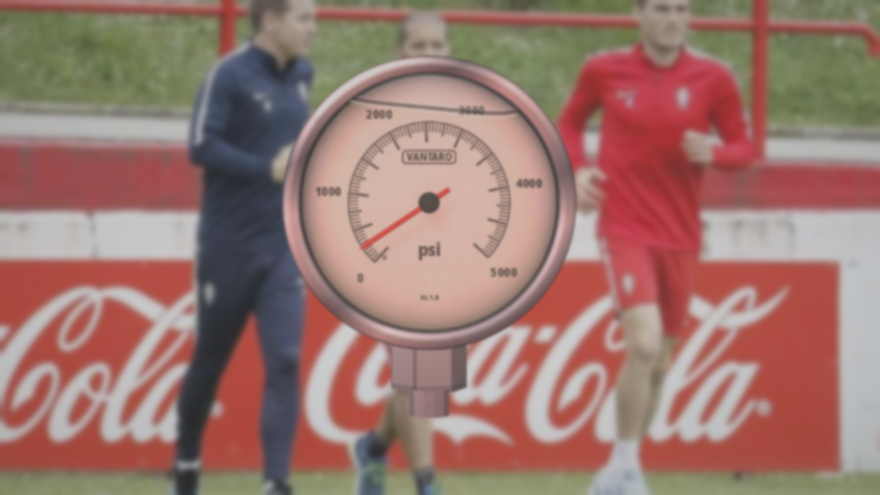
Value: 250 psi
